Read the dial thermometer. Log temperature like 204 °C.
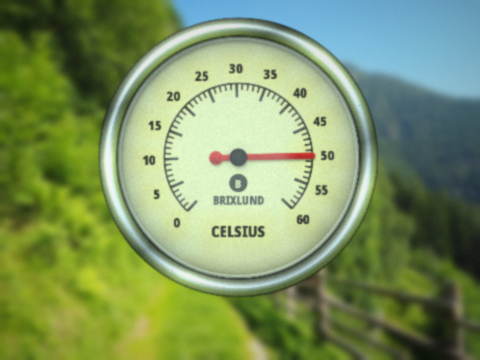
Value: 50 °C
